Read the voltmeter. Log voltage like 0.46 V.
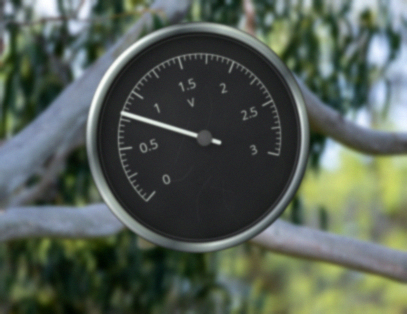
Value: 0.8 V
